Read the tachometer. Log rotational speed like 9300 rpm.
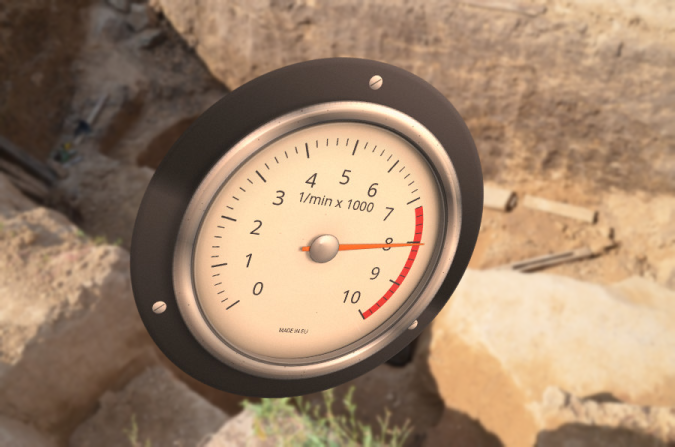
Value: 8000 rpm
